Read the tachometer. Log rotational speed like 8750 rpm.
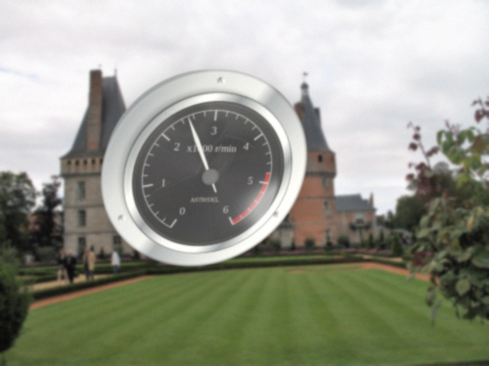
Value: 2500 rpm
